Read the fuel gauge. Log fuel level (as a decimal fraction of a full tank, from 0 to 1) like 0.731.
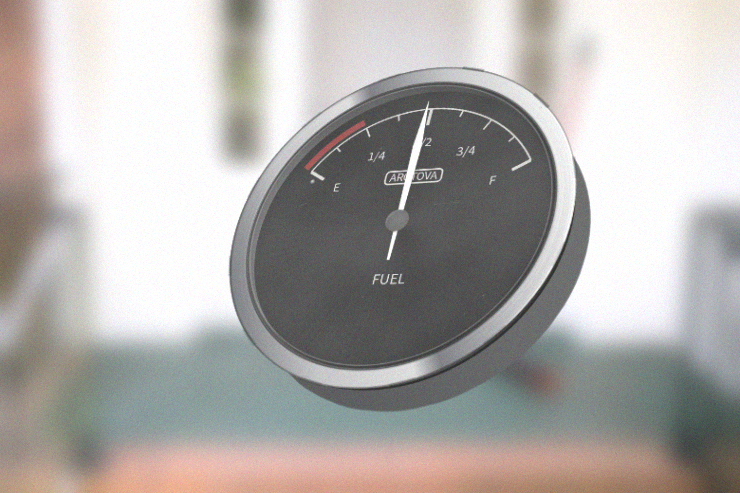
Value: 0.5
